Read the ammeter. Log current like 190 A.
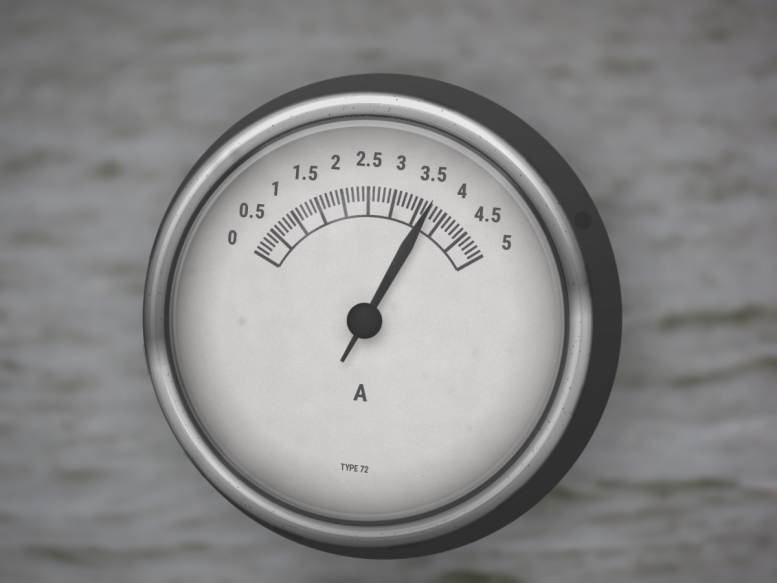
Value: 3.7 A
